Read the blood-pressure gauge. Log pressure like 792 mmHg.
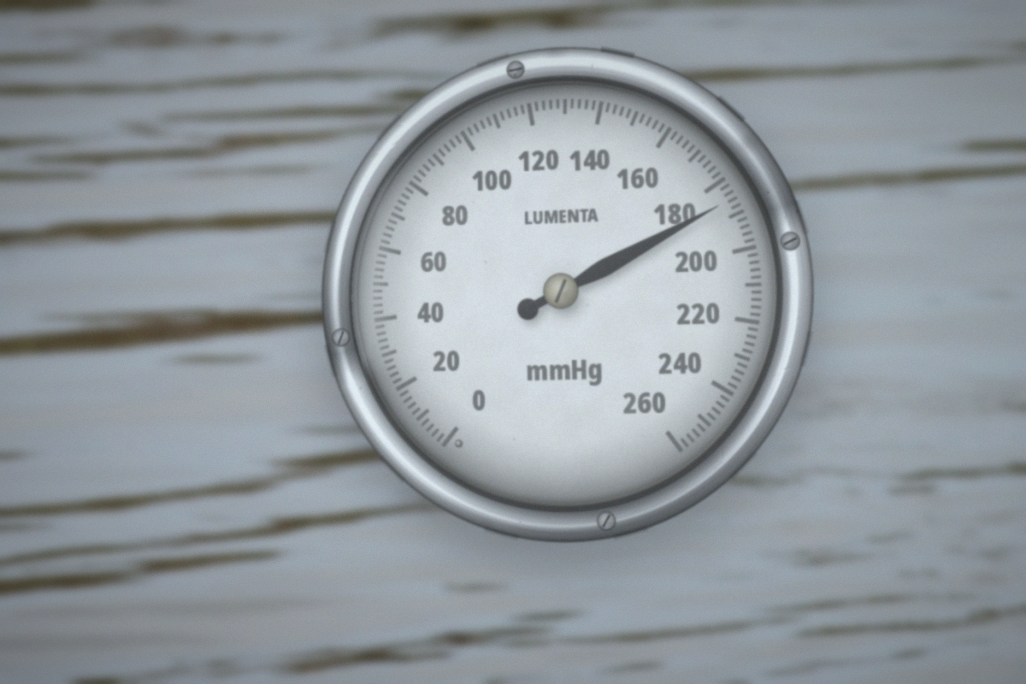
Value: 186 mmHg
